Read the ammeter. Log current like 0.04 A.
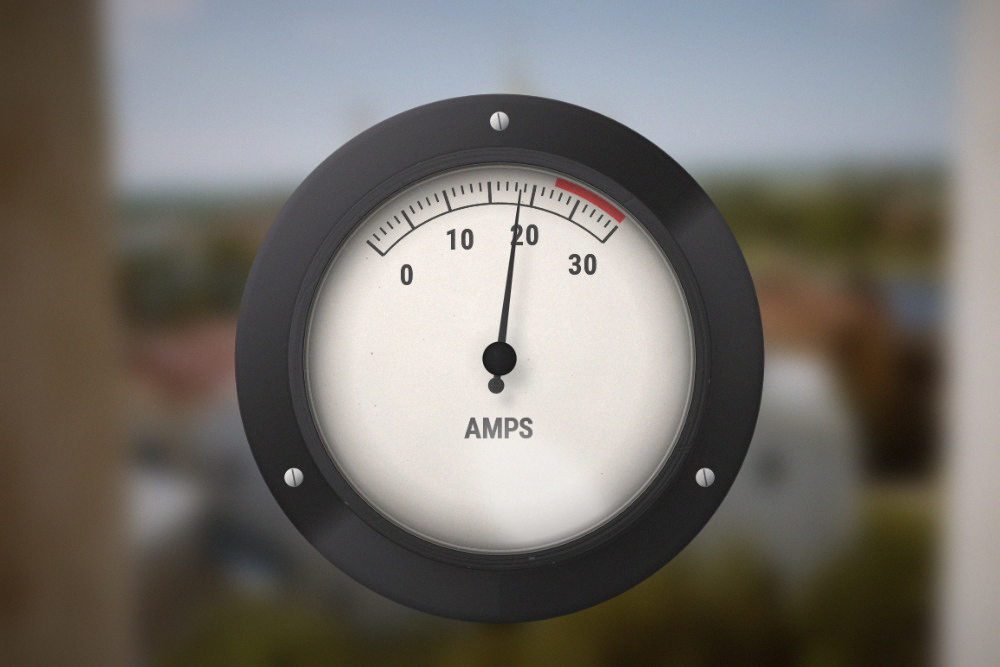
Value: 18.5 A
